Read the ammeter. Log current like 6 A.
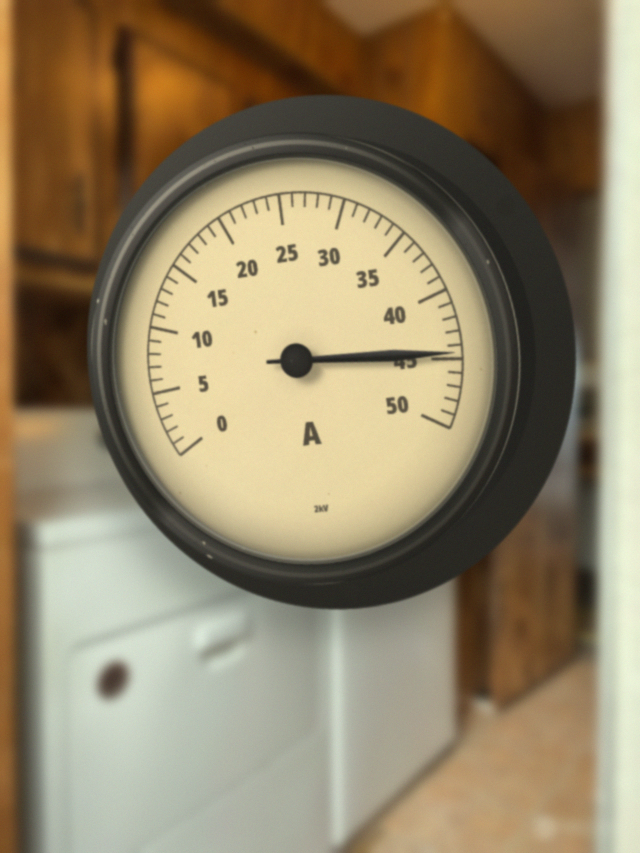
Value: 44.5 A
